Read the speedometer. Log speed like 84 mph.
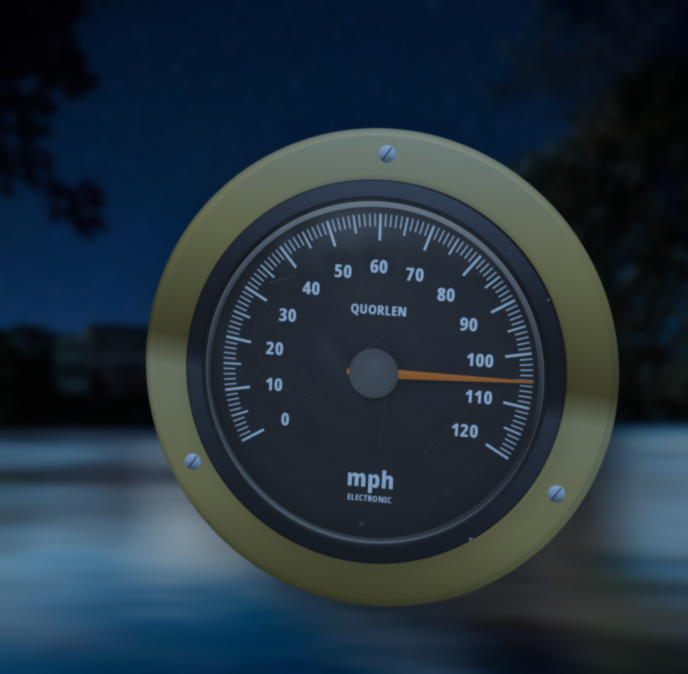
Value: 105 mph
